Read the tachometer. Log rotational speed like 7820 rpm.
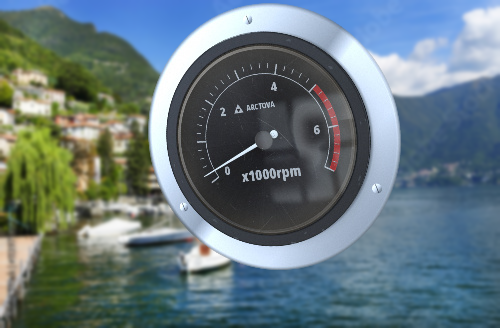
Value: 200 rpm
